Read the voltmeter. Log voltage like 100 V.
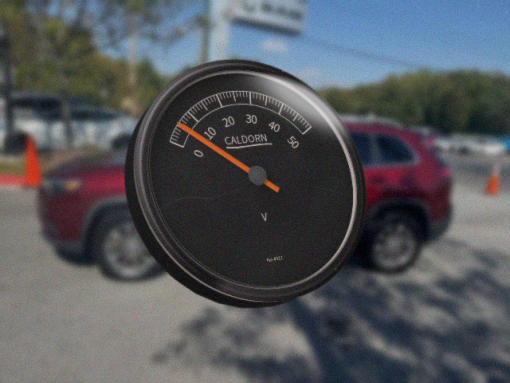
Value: 5 V
